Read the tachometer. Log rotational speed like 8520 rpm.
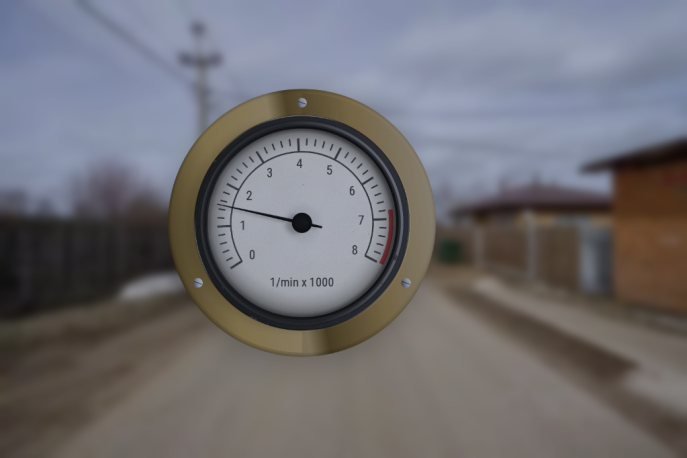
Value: 1500 rpm
